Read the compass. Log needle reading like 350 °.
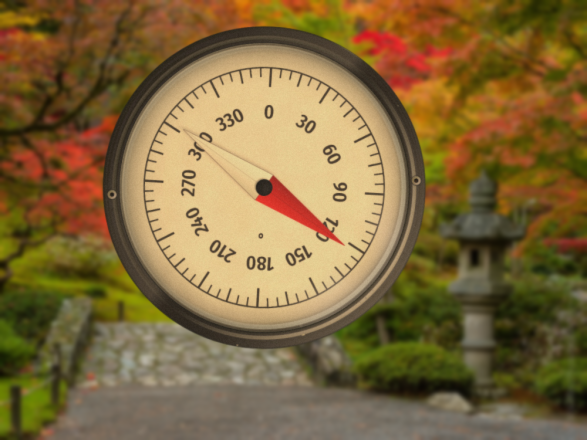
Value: 122.5 °
